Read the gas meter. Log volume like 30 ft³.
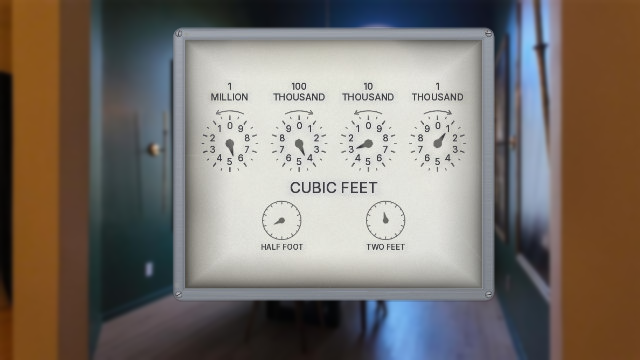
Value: 543100 ft³
